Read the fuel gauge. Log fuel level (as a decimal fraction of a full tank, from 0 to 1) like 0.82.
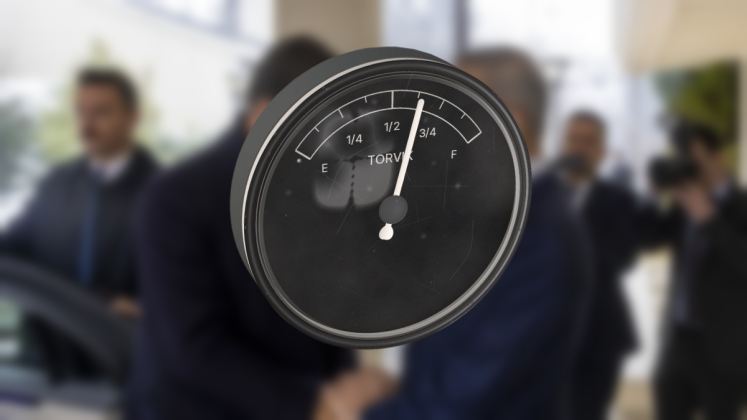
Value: 0.625
